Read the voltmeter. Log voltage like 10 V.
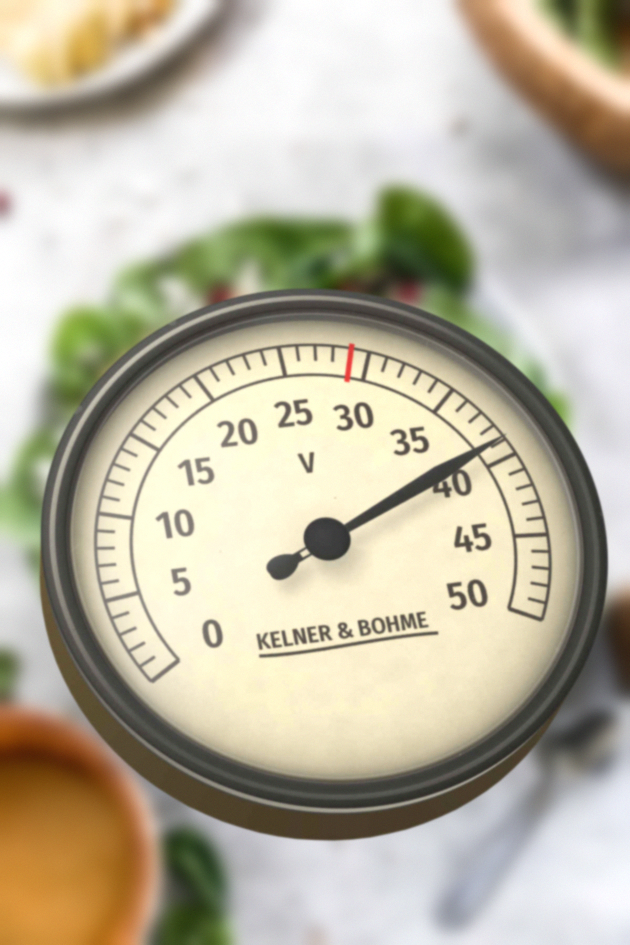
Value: 39 V
